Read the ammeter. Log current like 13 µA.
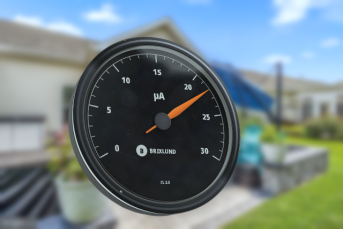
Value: 22 µA
